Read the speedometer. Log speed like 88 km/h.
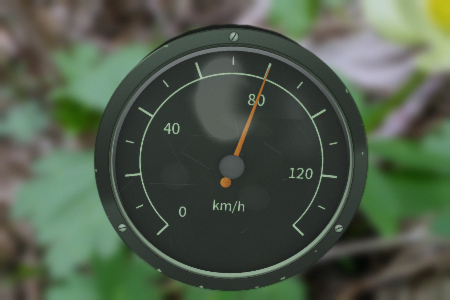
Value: 80 km/h
